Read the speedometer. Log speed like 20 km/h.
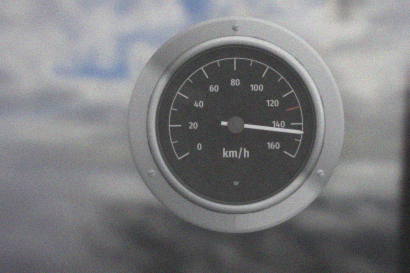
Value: 145 km/h
